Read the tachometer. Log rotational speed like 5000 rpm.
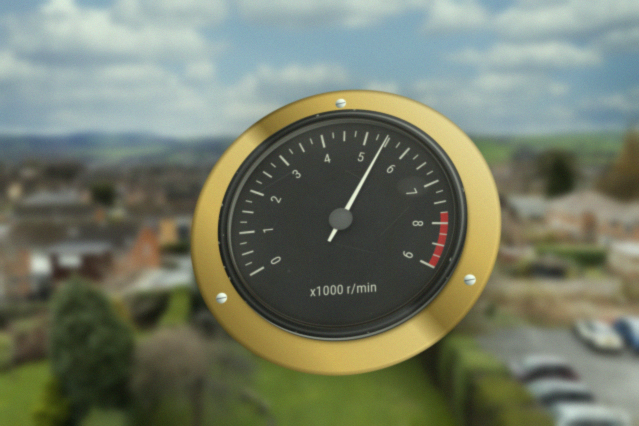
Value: 5500 rpm
